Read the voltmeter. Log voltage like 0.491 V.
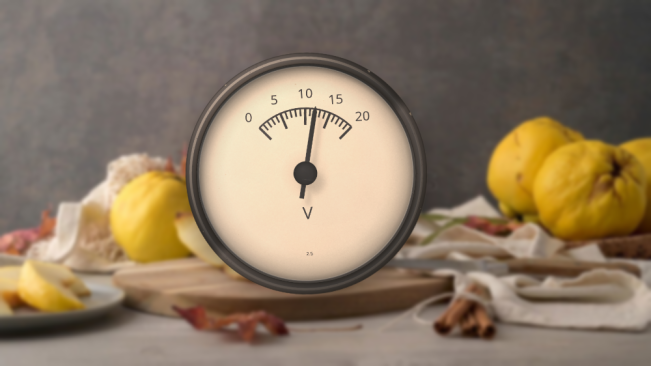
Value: 12 V
